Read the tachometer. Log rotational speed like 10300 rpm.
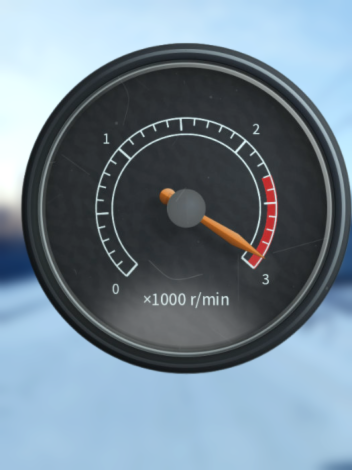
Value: 2900 rpm
